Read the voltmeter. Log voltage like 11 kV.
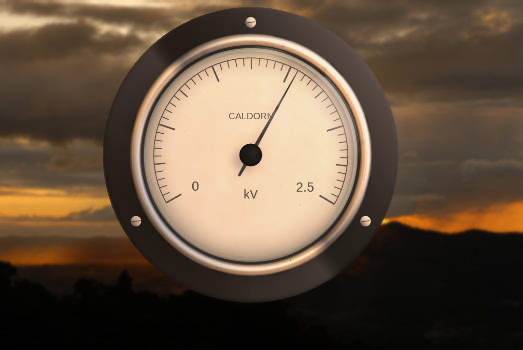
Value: 1.55 kV
